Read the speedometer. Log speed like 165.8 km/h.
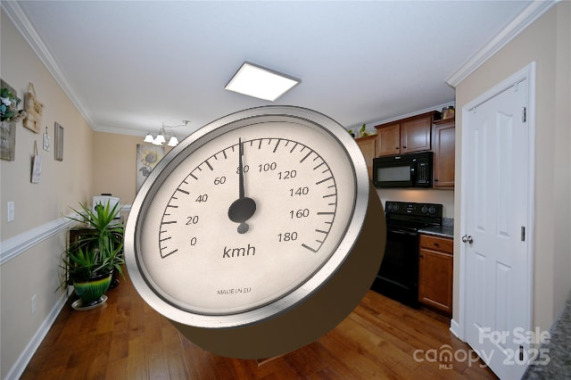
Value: 80 km/h
